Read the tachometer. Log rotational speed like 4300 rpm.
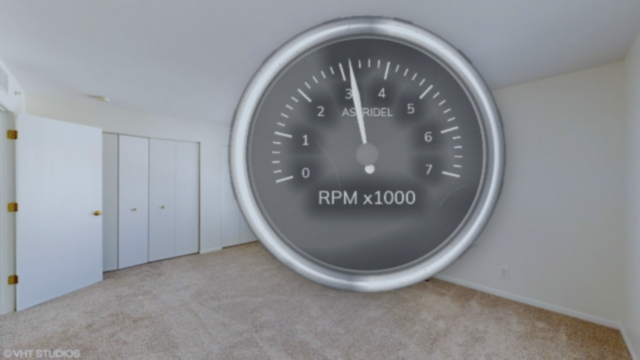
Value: 3200 rpm
